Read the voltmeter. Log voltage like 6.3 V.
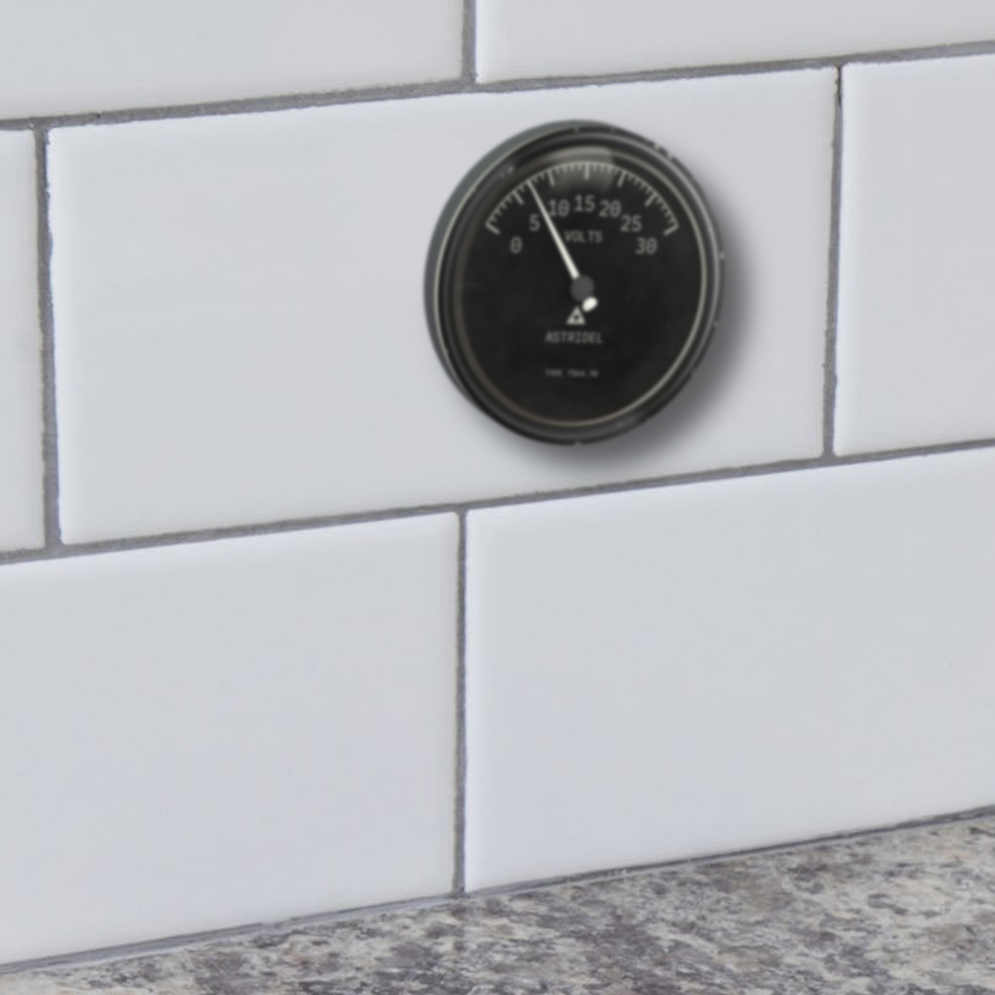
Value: 7 V
